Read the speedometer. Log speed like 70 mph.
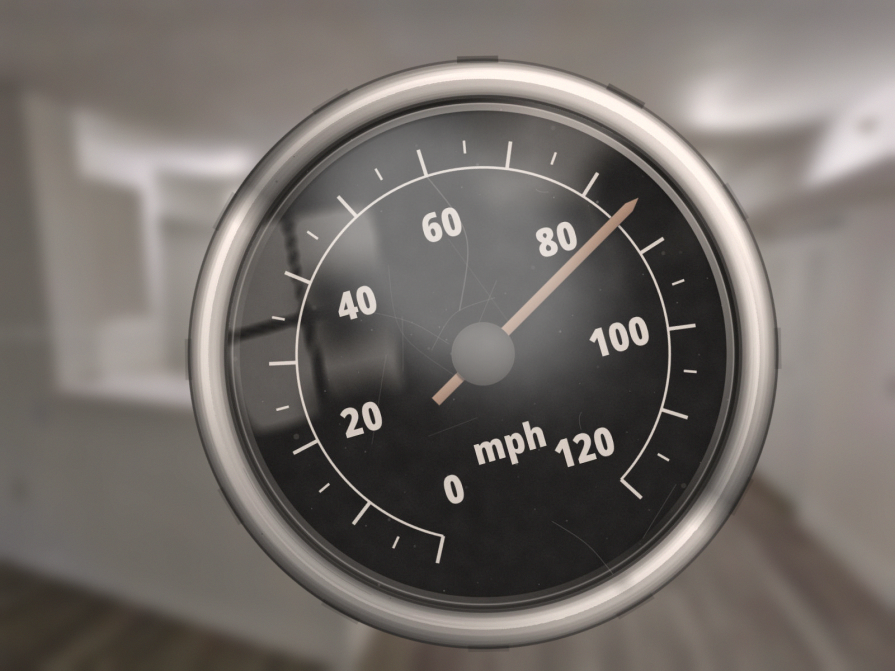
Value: 85 mph
